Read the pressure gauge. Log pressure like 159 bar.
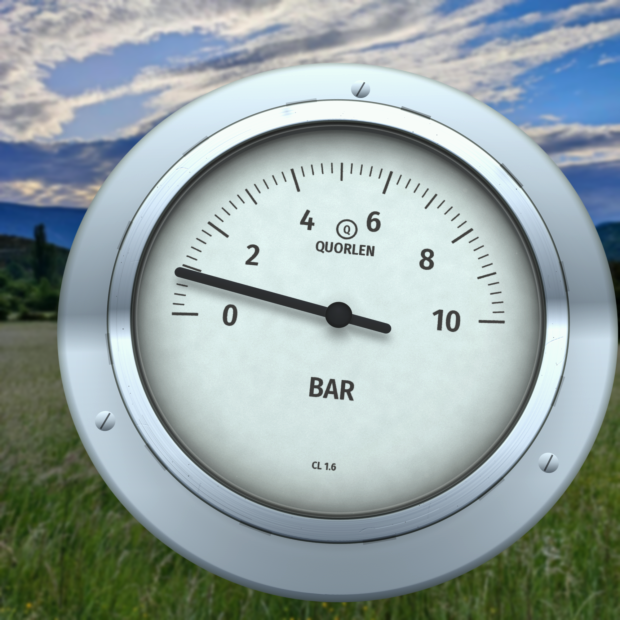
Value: 0.8 bar
